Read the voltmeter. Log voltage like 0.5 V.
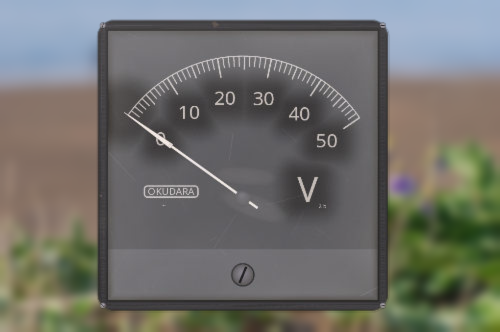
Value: 0 V
